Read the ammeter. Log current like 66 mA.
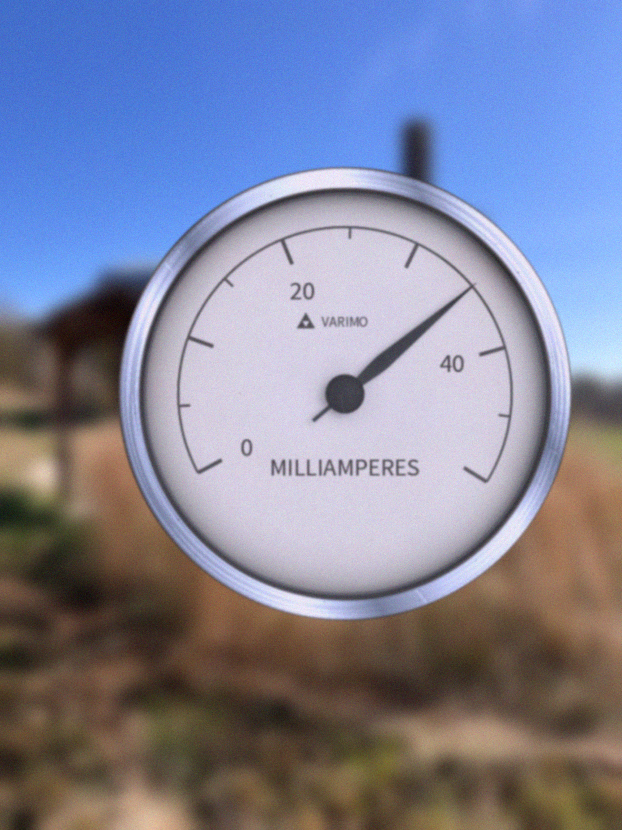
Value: 35 mA
